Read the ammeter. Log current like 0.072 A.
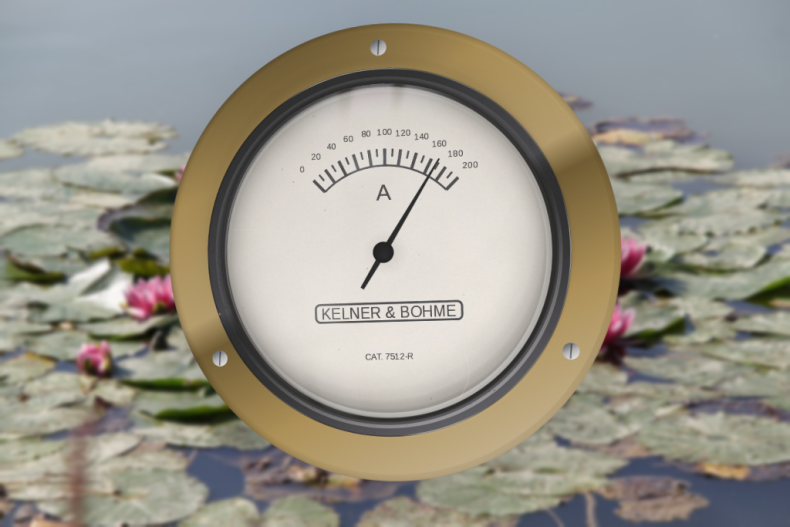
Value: 170 A
